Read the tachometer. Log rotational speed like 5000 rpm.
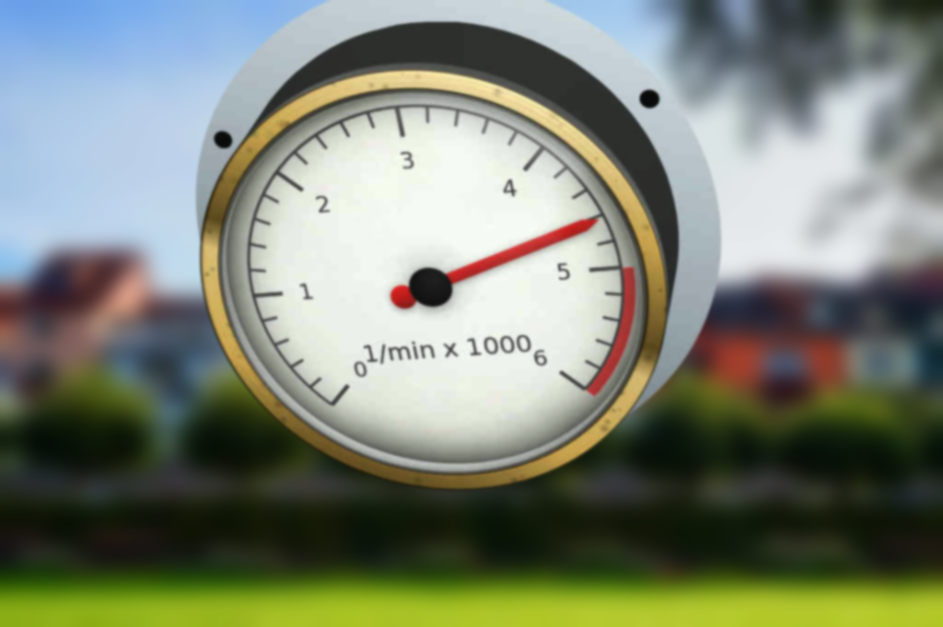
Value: 4600 rpm
